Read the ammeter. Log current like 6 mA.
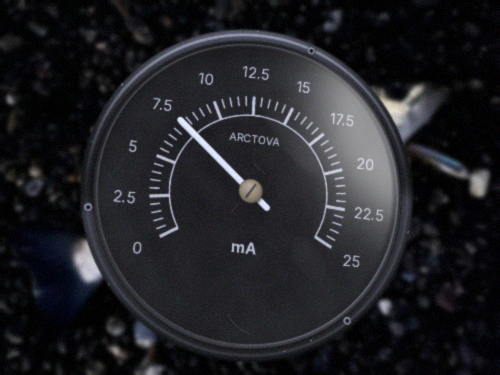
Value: 7.5 mA
